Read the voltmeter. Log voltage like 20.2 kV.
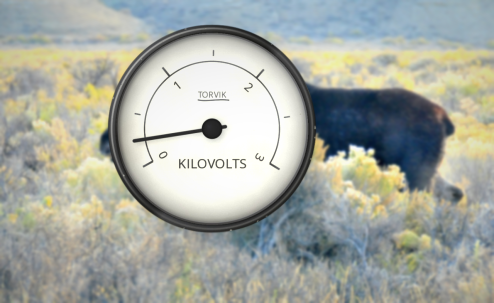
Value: 0.25 kV
